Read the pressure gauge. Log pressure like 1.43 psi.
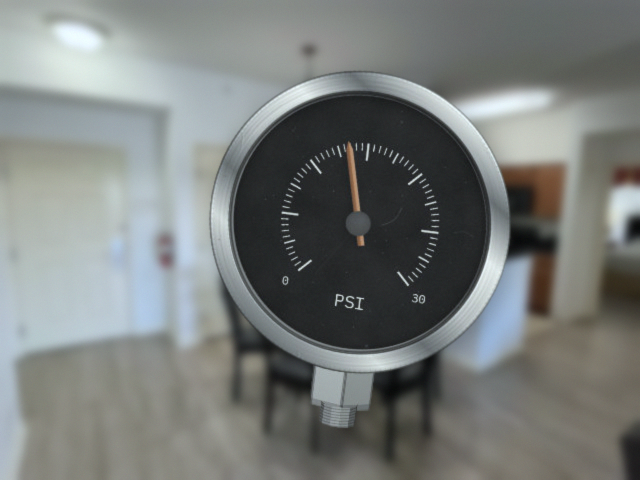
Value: 13.5 psi
